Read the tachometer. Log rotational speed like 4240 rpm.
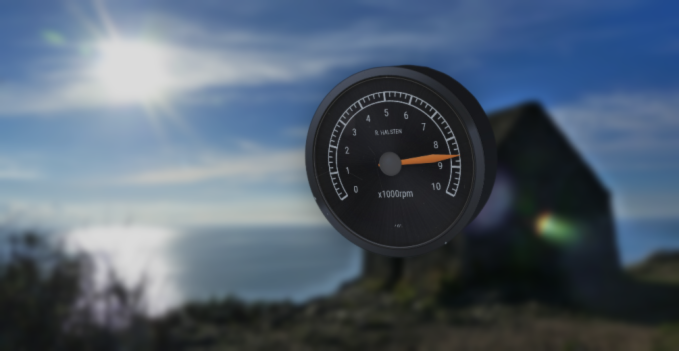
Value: 8600 rpm
